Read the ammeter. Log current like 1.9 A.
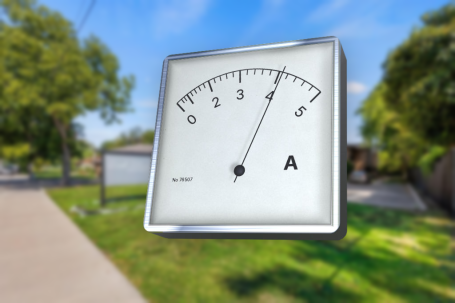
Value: 4.1 A
